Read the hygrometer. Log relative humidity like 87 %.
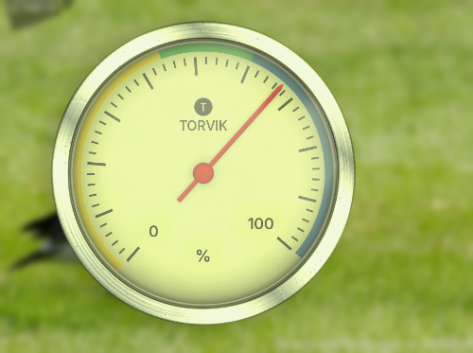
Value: 67 %
